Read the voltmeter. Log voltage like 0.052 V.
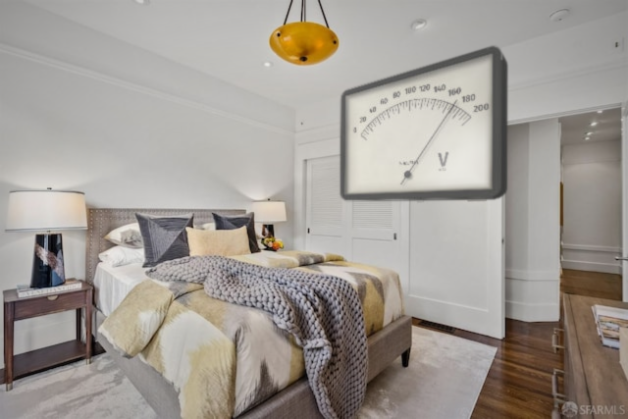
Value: 170 V
